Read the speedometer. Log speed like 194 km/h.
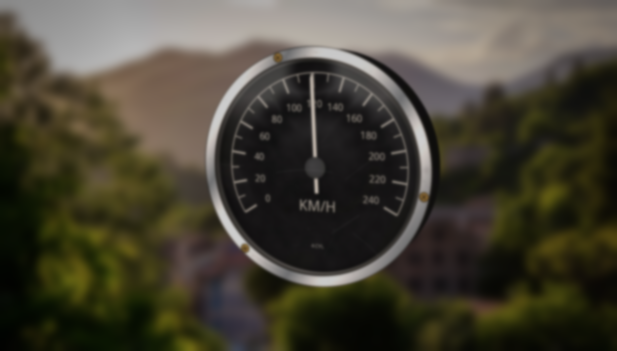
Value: 120 km/h
